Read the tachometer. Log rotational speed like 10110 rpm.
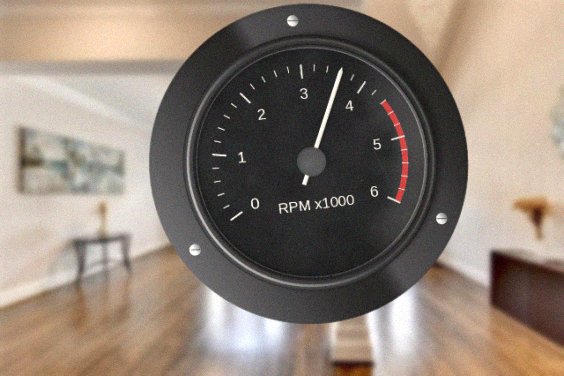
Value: 3600 rpm
